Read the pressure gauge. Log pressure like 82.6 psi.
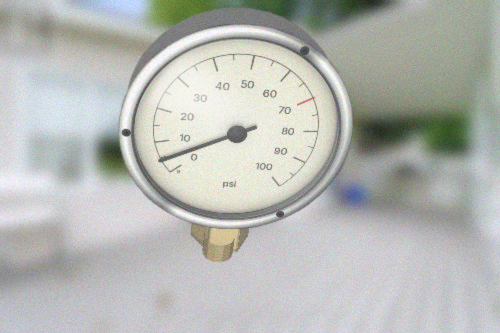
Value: 5 psi
